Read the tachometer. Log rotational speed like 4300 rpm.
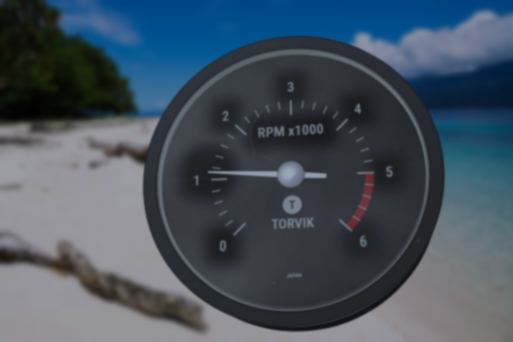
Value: 1100 rpm
